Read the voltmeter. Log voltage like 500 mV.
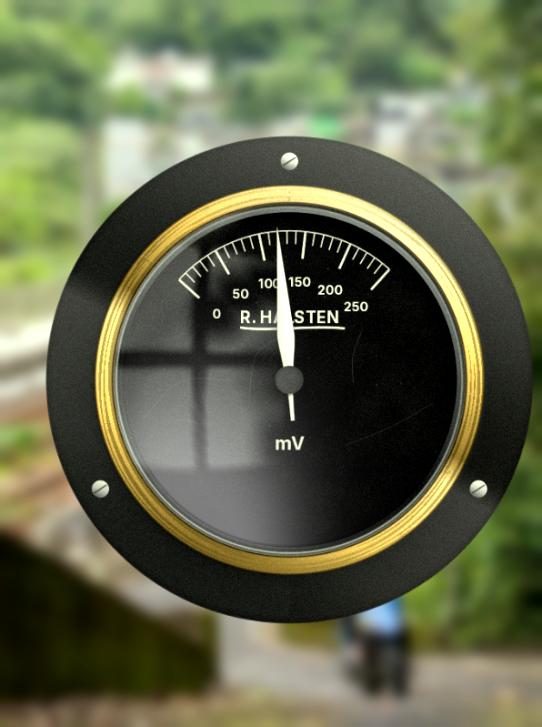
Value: 120 mV
